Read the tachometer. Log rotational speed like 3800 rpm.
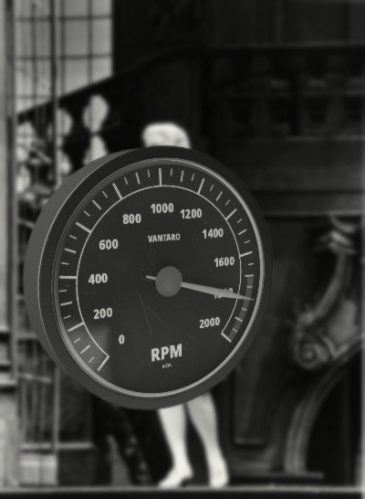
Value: 1800 rpm
